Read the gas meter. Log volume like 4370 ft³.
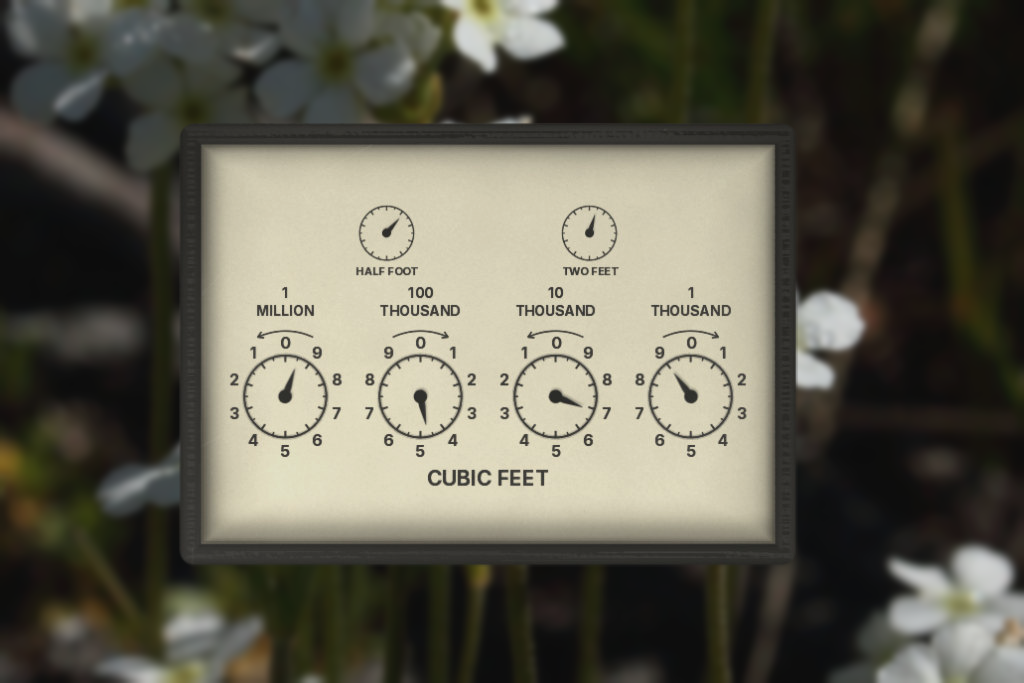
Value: 946900 ft³
